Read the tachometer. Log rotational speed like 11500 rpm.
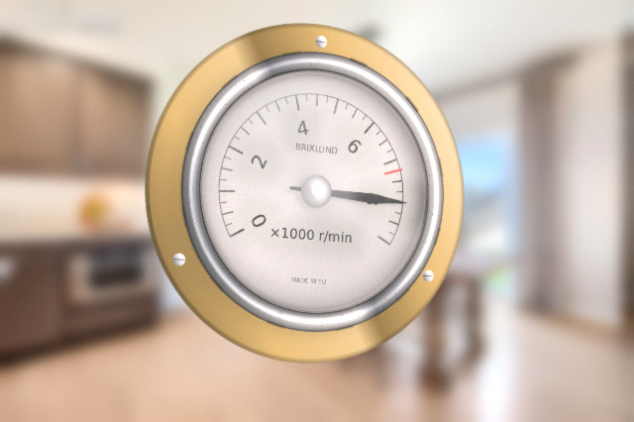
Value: 8000 rpm
